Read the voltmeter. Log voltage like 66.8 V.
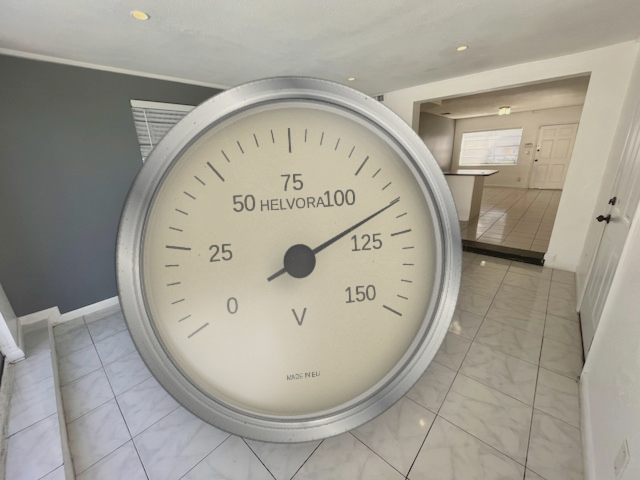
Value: 115 V
